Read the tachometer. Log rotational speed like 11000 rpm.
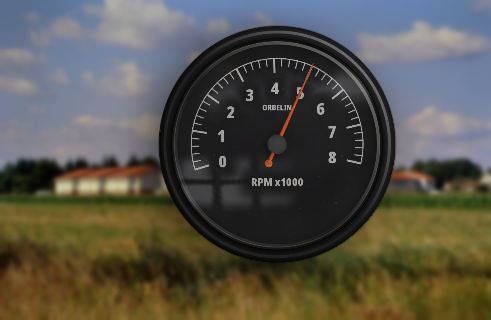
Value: 5000 rpm
